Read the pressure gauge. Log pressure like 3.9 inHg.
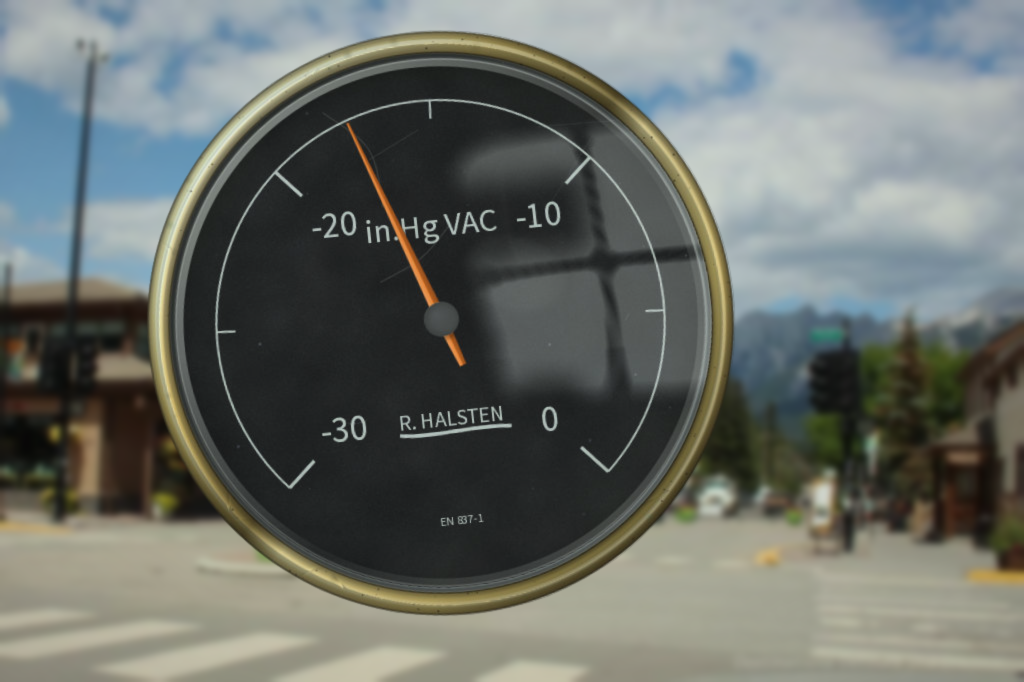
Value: -17.5 inHg
